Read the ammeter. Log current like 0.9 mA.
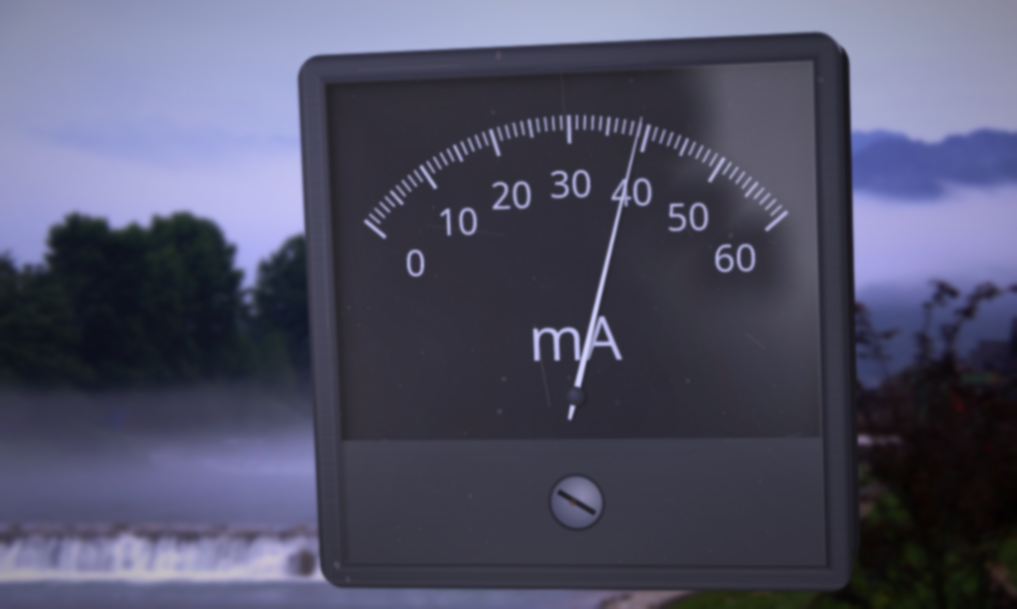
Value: 39 mA
